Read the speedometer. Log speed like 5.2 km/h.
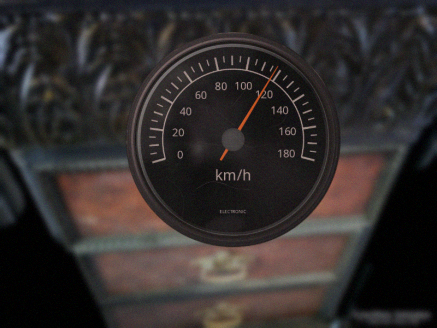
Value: 117.5 km/h
